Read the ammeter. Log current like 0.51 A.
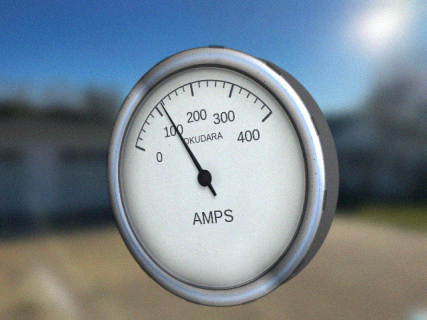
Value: 120 A
